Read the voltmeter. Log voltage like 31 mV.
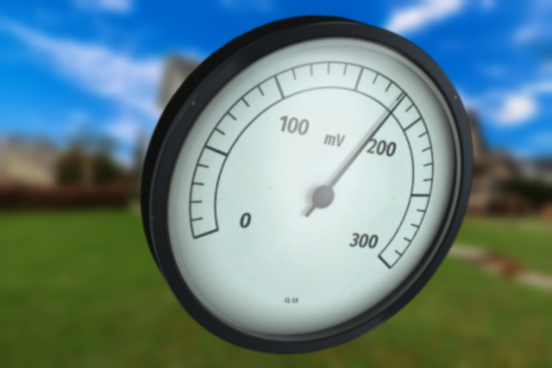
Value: 180 mV
